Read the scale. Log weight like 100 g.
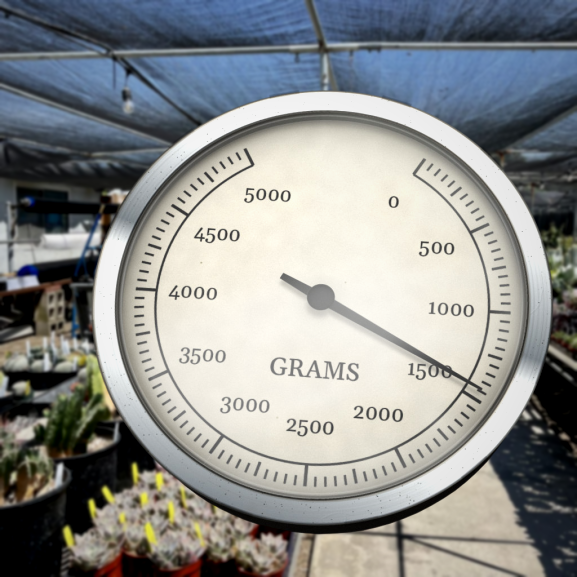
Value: 1450 g
